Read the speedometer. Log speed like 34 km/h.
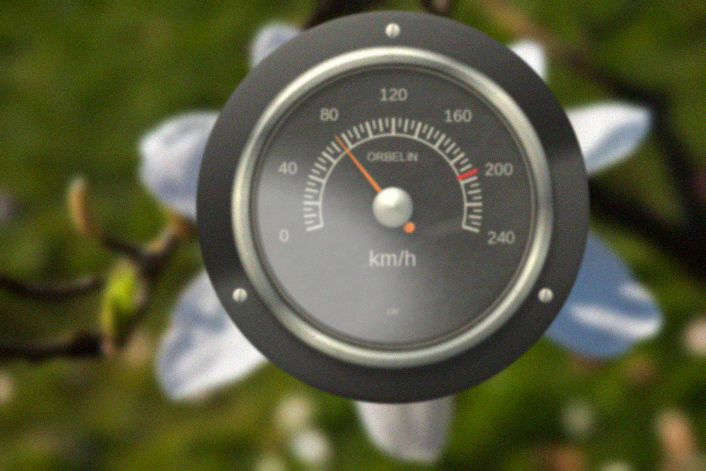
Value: 75 km/h
